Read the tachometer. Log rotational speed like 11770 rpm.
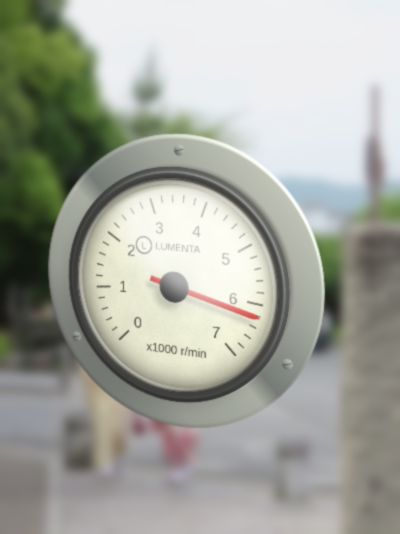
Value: 6200 rpm
